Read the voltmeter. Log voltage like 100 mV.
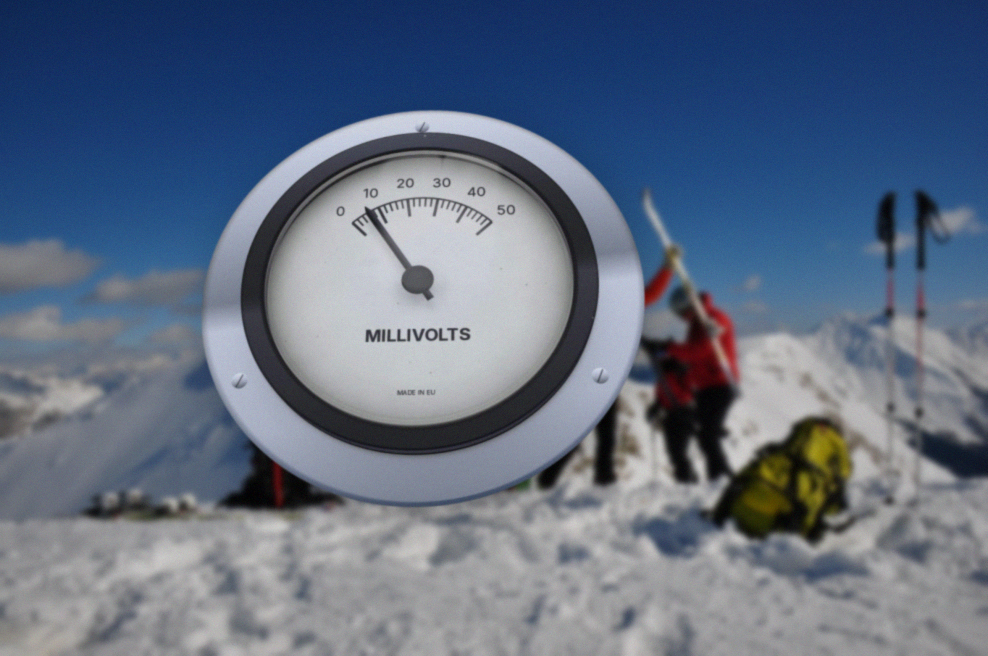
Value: 6 mV
